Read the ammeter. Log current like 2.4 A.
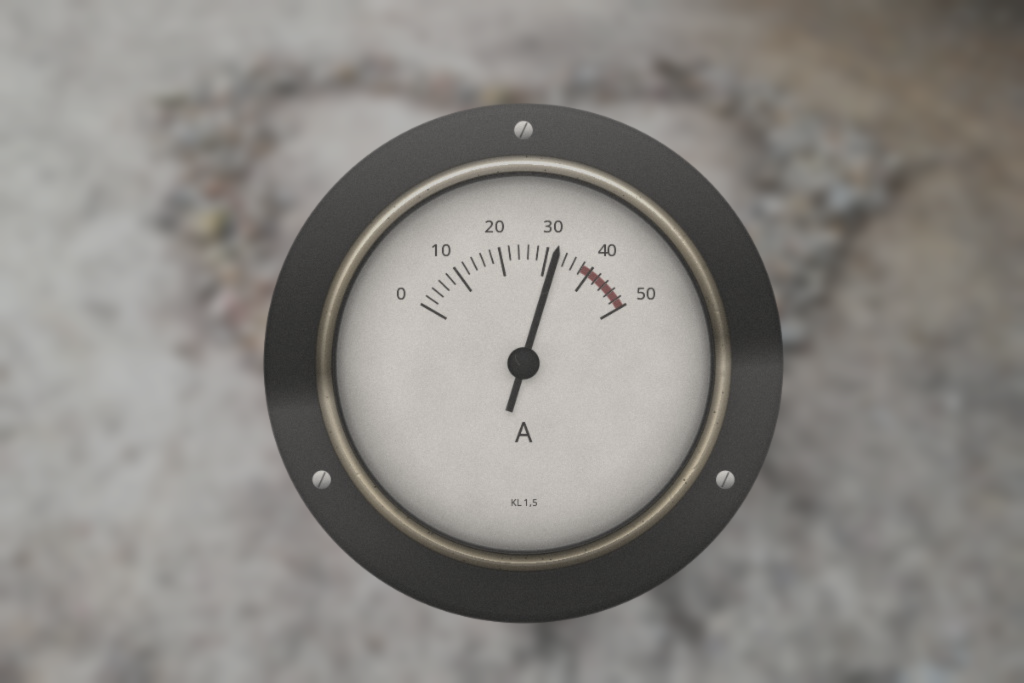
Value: 32 A
